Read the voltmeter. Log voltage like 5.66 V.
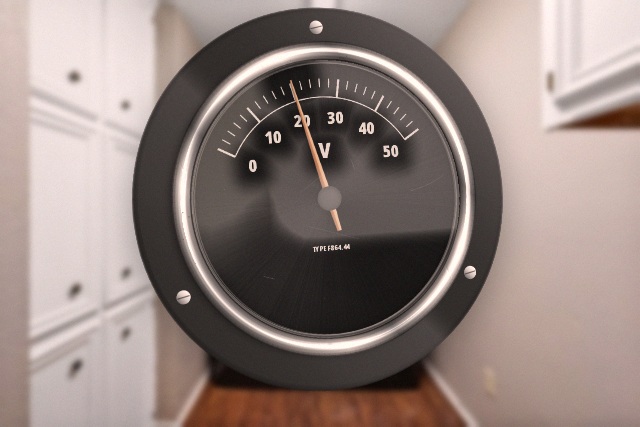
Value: 20 V
